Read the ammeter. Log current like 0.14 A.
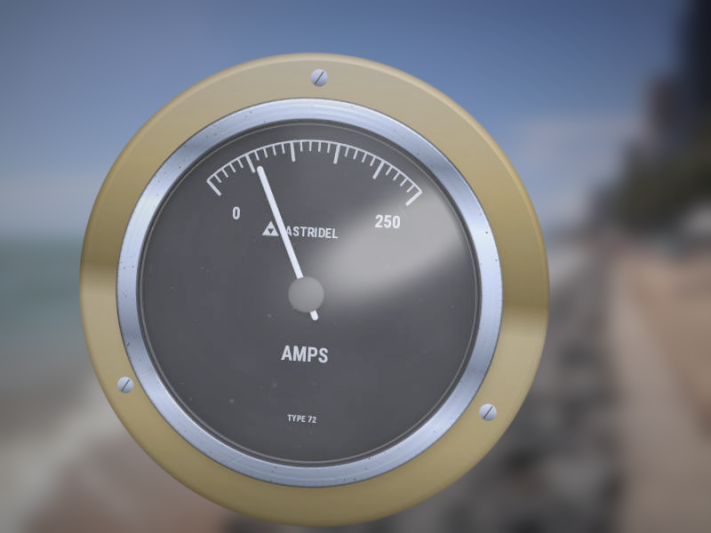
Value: 60 A
